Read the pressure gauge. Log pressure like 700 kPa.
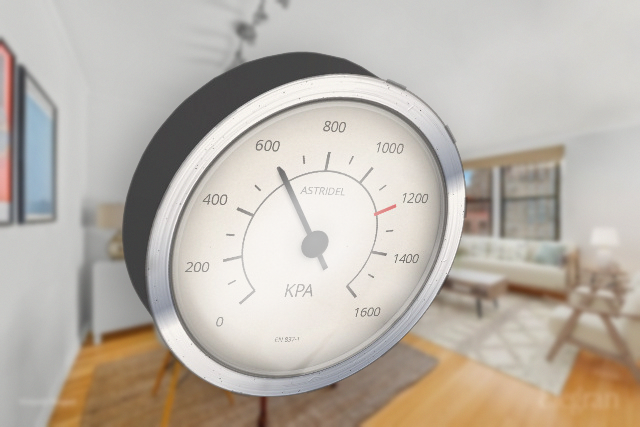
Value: 600 kPa
